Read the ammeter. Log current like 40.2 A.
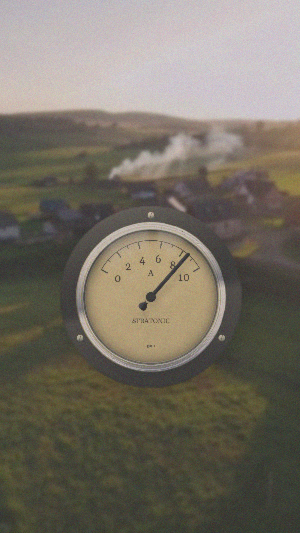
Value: 8.5 A
